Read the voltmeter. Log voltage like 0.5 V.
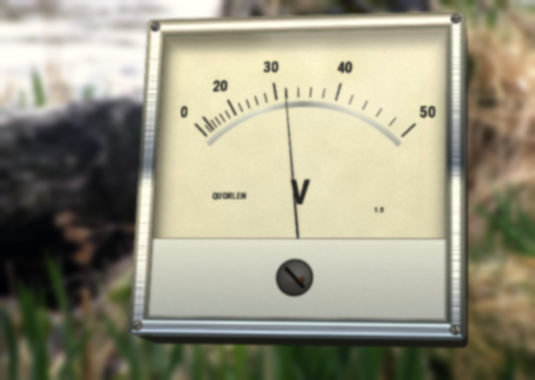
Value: 32 V
